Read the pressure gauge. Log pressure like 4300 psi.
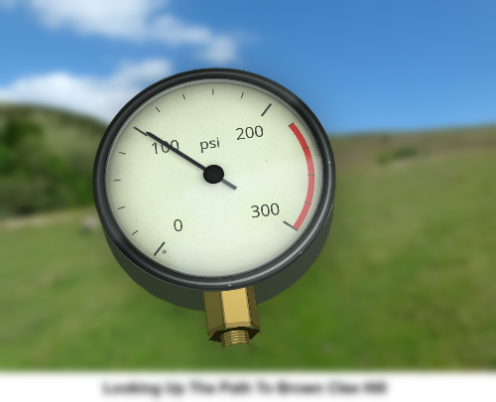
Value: 100 psi
